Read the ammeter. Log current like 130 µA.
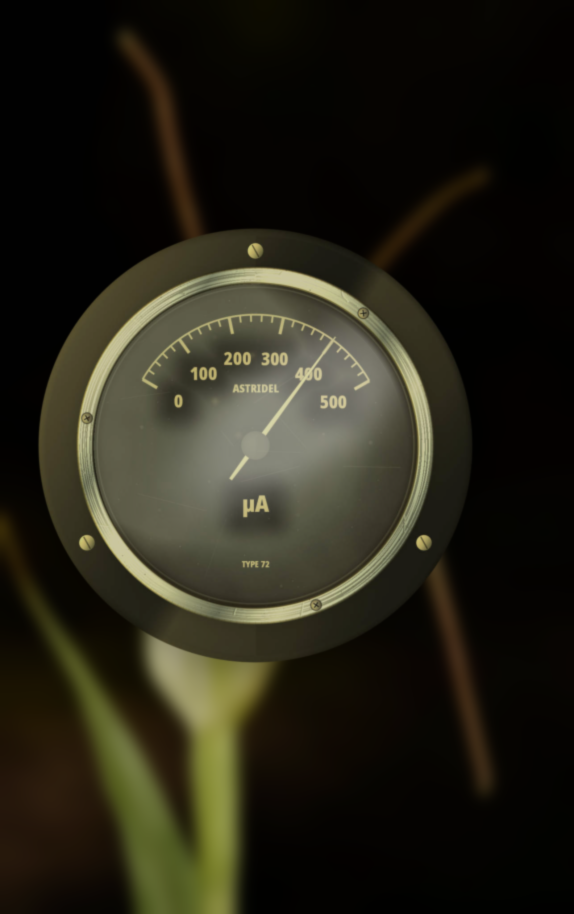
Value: 400 µA
